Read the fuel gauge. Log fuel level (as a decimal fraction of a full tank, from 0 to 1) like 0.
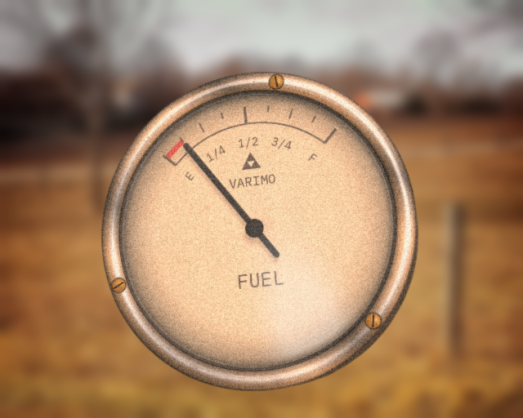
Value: 0.125
